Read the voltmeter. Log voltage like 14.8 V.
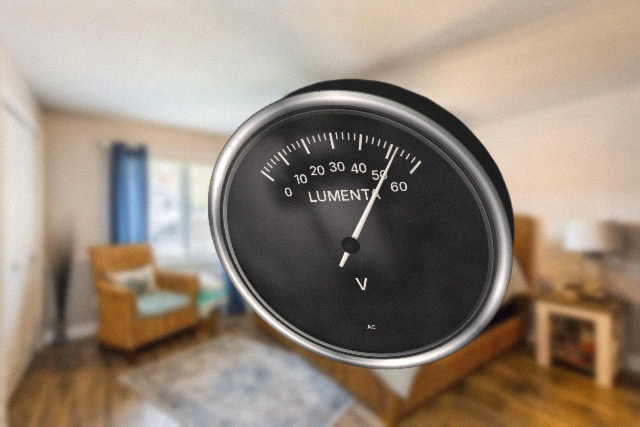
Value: 52 V
